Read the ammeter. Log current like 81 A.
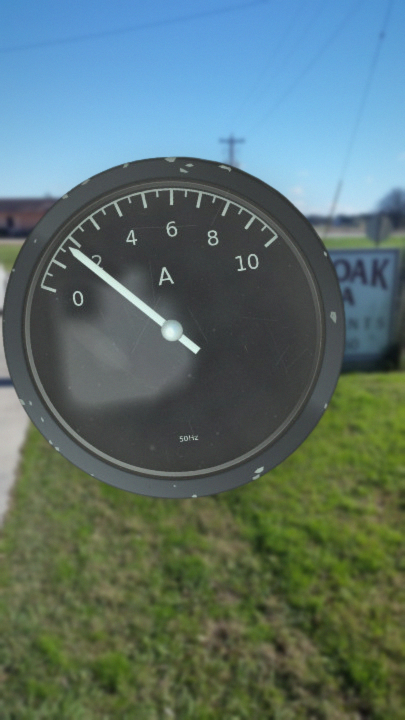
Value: 1.75 A
